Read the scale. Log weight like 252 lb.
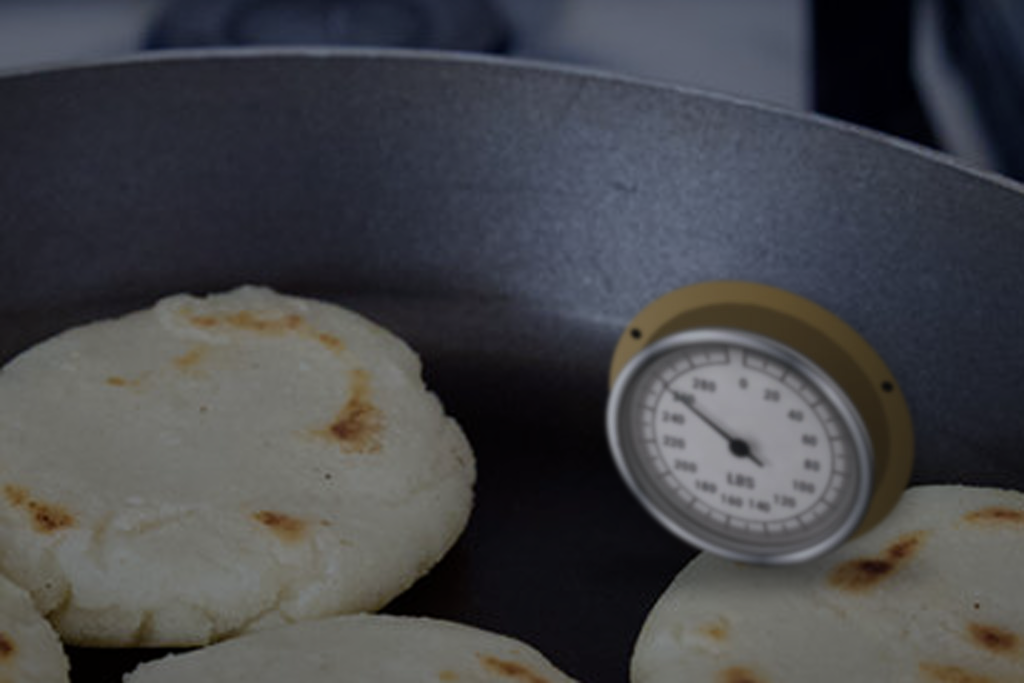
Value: 260 lb
